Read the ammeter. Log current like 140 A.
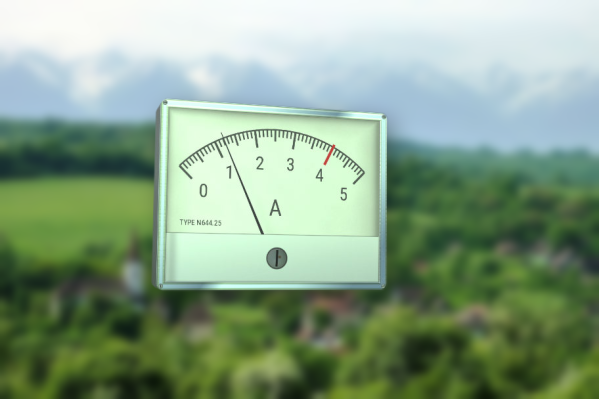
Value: 1.2 A
